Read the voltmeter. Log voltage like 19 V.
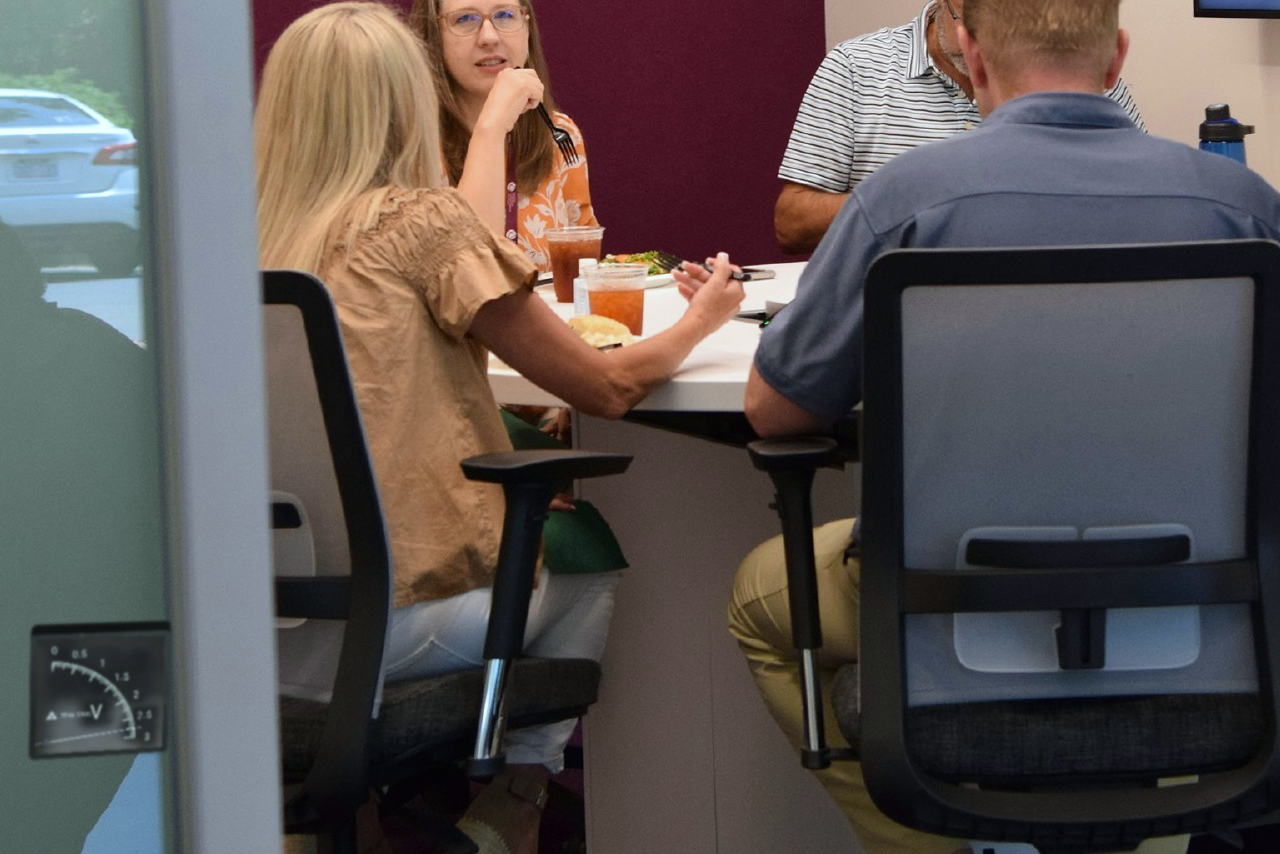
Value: 2.75 V
